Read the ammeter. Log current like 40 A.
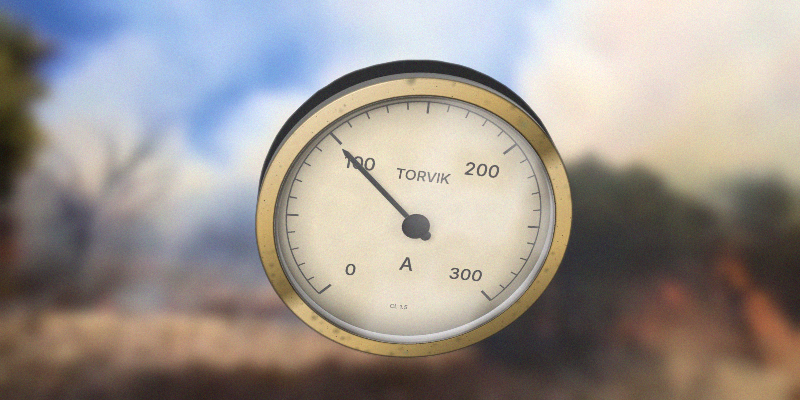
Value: 100 A
